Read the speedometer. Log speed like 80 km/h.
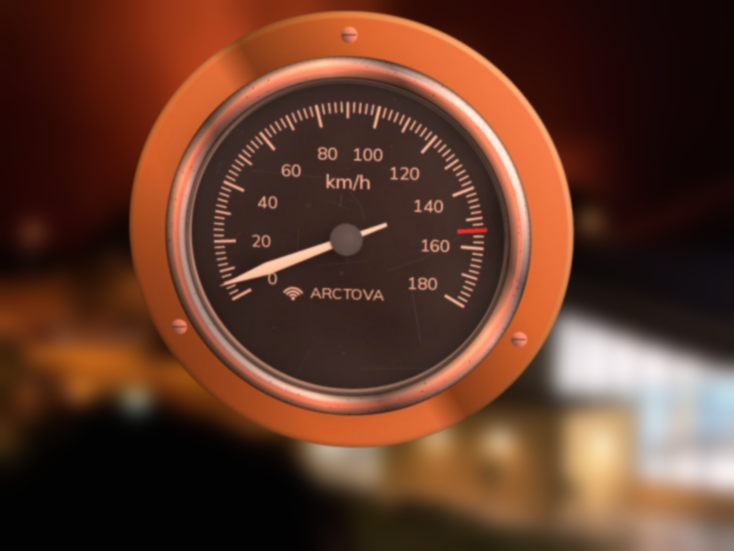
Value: 6 km/h
